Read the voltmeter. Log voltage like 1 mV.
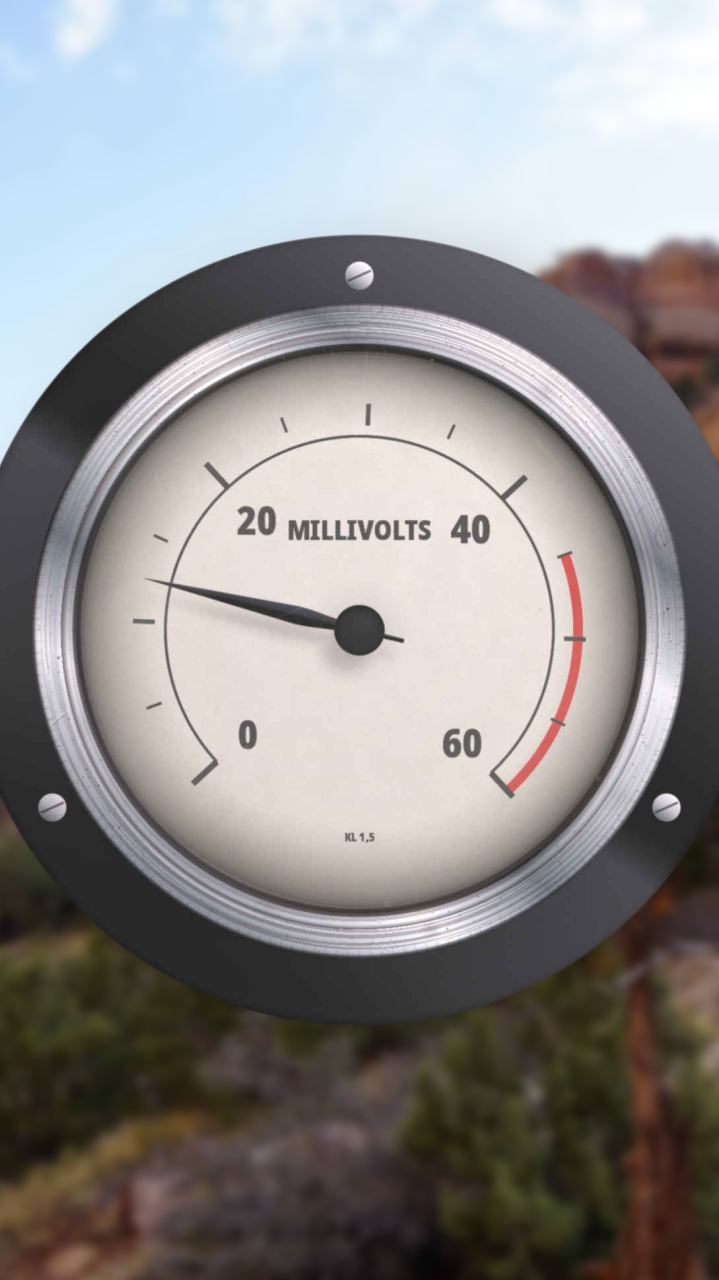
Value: 12.5 mV
